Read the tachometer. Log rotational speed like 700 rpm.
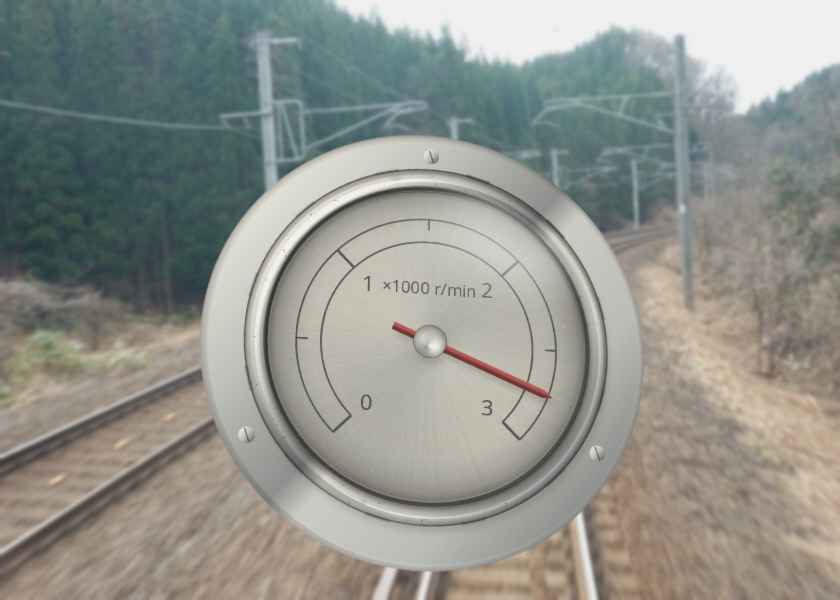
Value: 2750 rpm
